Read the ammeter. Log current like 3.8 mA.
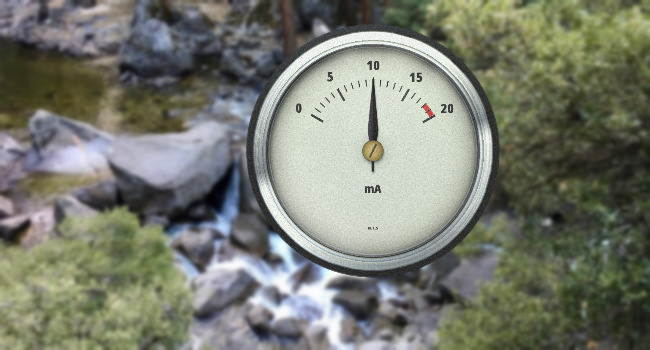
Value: 10 mA
